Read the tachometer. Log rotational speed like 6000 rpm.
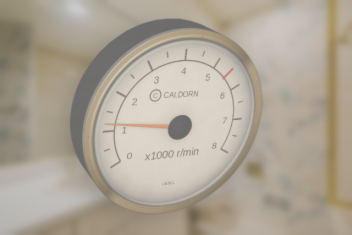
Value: 1250 rpm
